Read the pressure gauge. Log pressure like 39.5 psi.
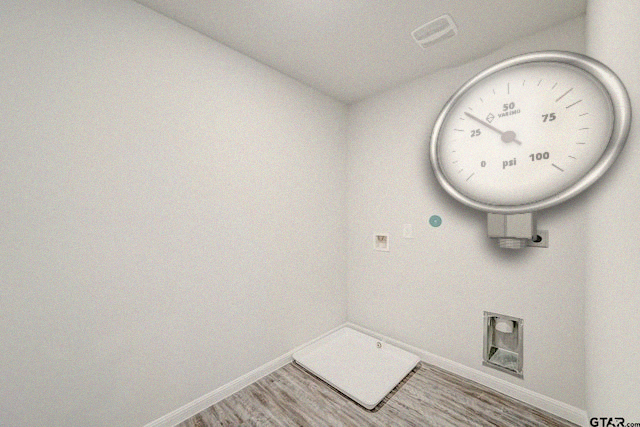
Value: 32.5 psi
